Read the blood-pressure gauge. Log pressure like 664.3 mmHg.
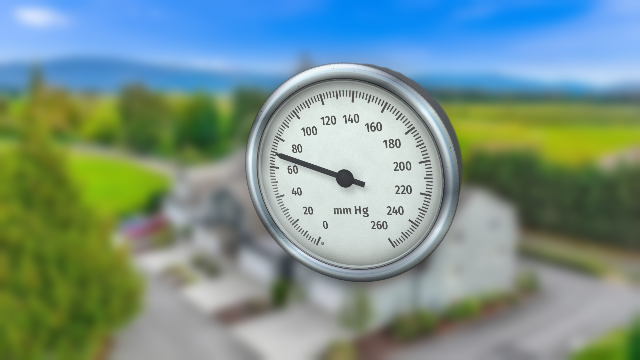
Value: 70 mmHg
